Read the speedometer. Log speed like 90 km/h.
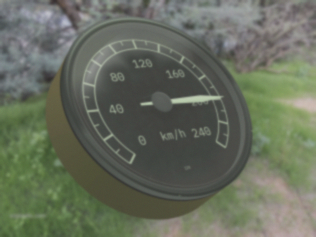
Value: 200 km/h
